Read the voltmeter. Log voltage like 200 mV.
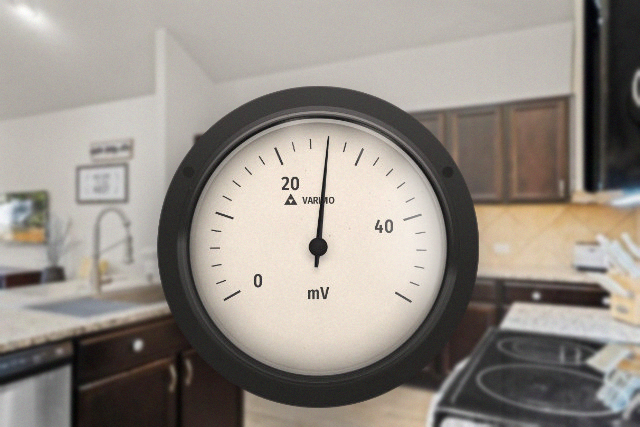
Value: 26 mV
